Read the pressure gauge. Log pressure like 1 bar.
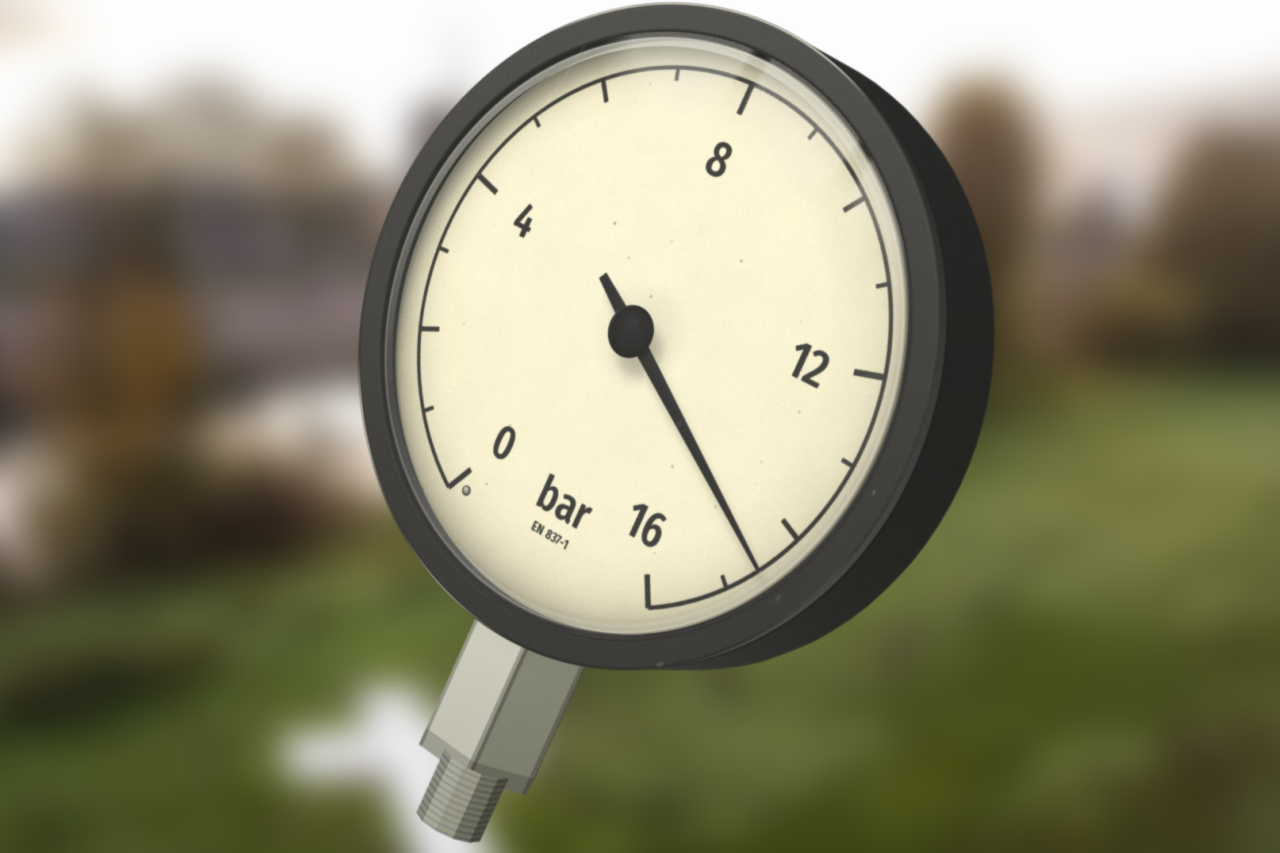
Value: 14.5 bar
